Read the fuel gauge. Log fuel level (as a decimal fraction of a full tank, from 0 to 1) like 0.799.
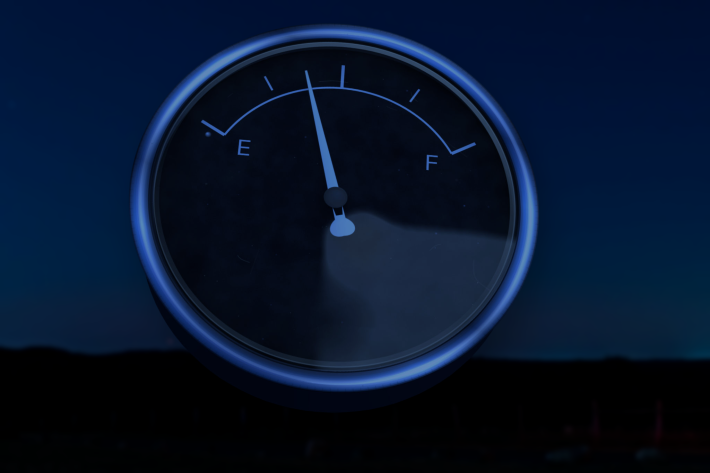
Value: 0.375
